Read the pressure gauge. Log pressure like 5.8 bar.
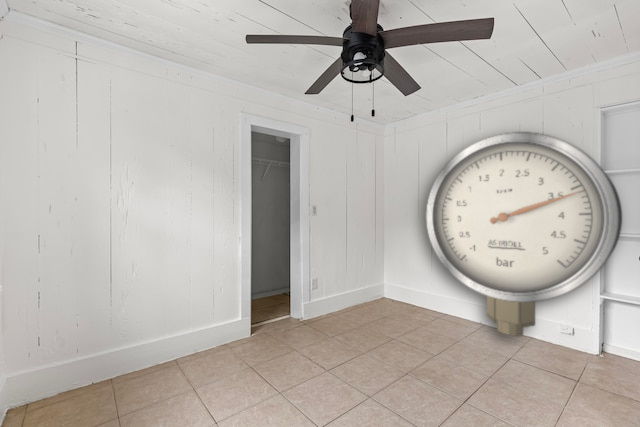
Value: 3.6 bar
